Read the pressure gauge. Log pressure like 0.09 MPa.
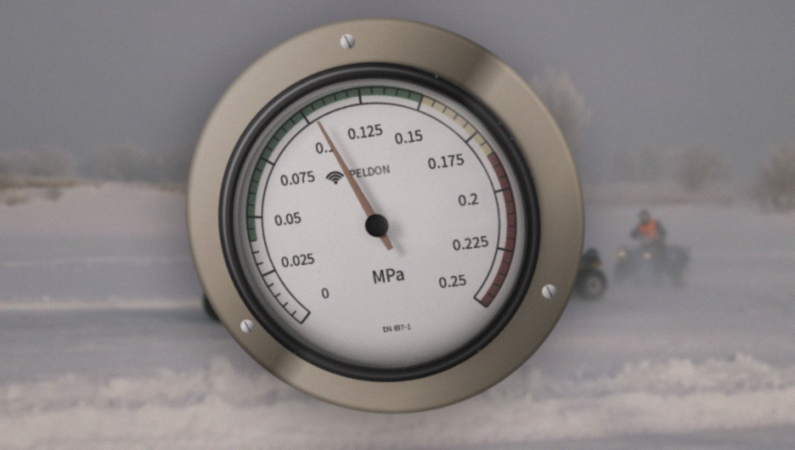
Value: 0.105 MPa
